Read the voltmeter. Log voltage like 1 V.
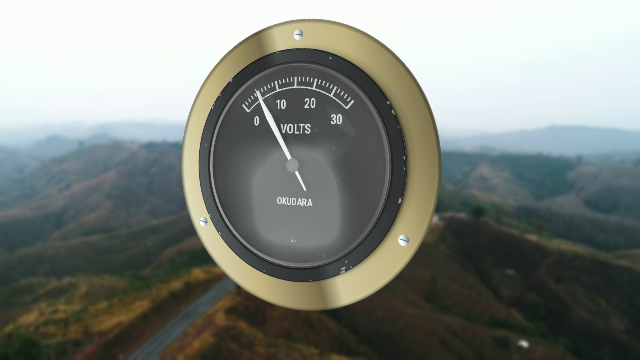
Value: 5 V
